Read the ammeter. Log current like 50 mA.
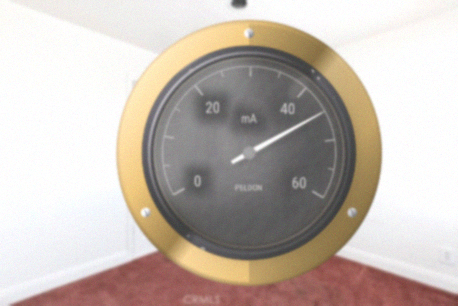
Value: 45 mA
